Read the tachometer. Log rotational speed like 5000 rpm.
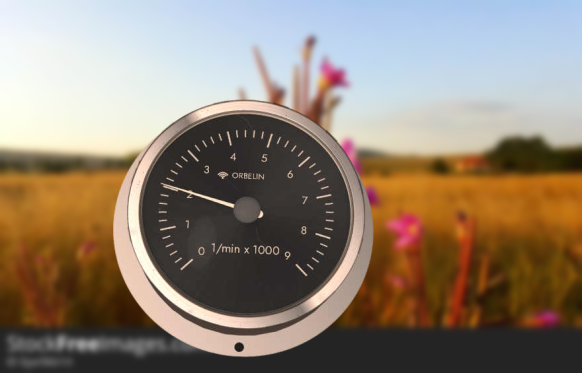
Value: 2000 rpm
